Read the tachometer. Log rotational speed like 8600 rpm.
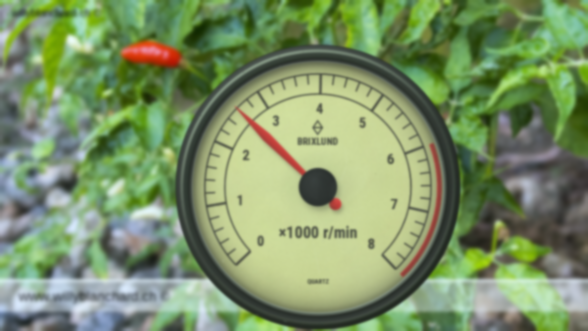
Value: 2600 rpm
